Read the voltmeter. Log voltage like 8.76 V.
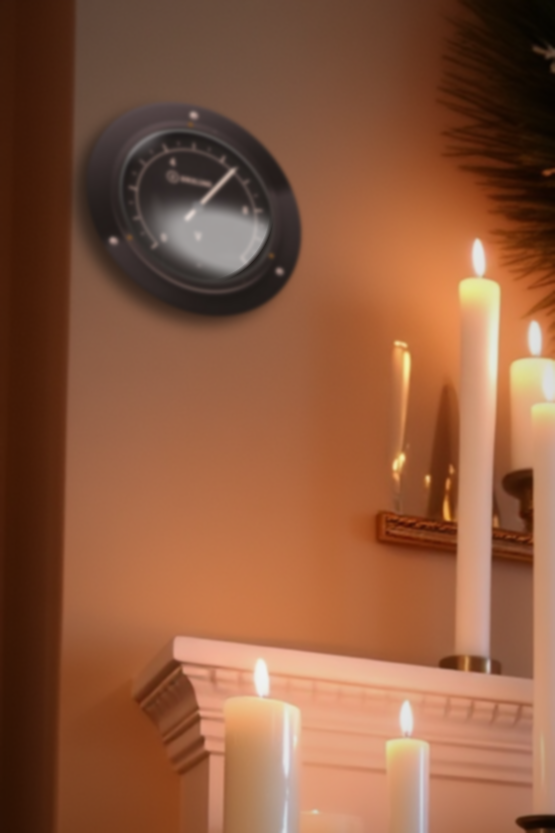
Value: 6.5 V
